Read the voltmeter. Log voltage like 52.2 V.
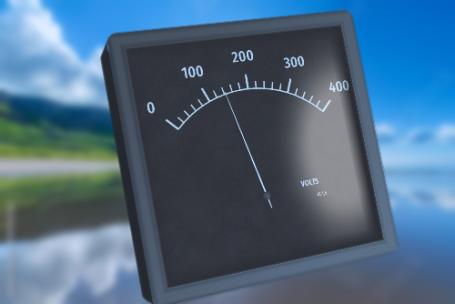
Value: 140 V
